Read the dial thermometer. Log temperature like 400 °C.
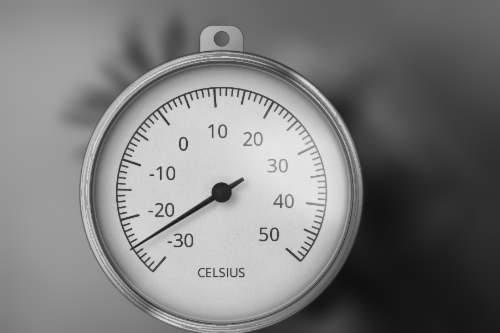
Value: -25 °C
